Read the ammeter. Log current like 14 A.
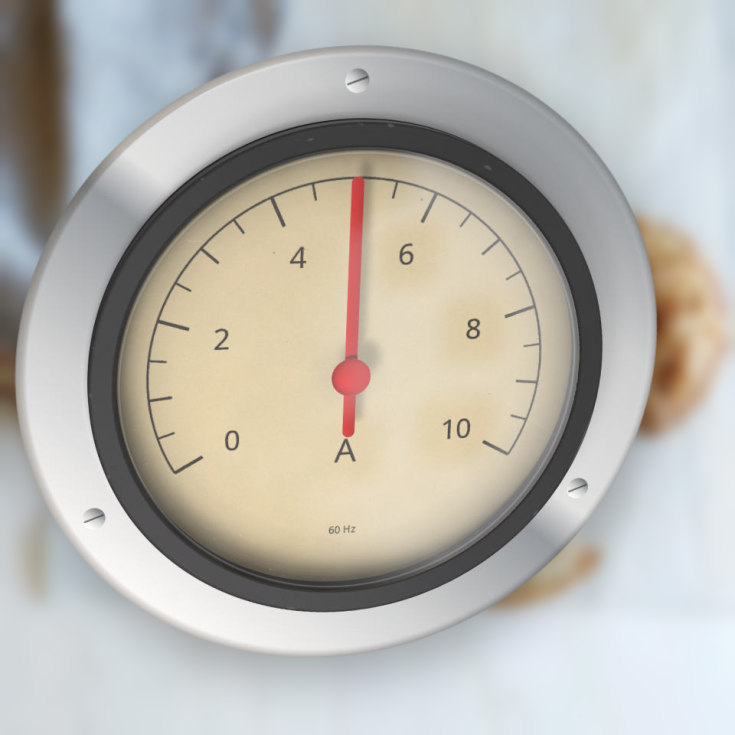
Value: 5 A
